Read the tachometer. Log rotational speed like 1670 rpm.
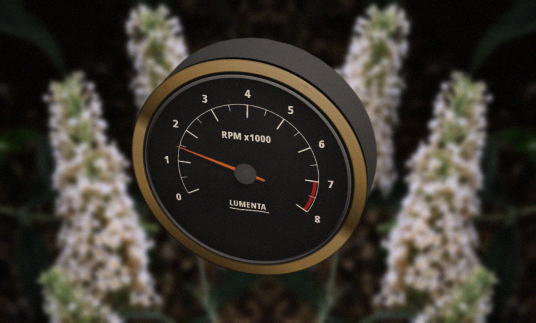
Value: 1500 rpm
